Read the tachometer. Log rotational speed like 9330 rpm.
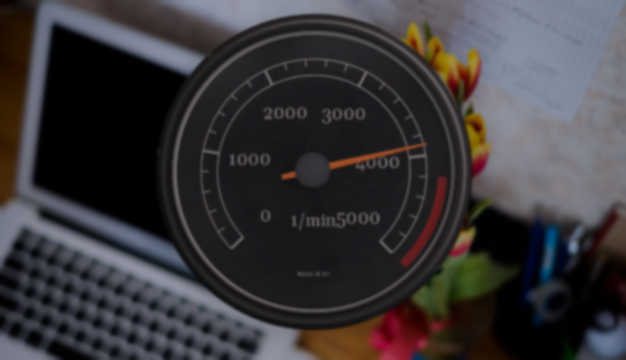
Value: 3900 rpm
